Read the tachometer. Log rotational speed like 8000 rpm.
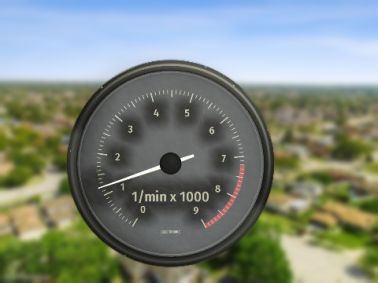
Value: 1200 rpm
